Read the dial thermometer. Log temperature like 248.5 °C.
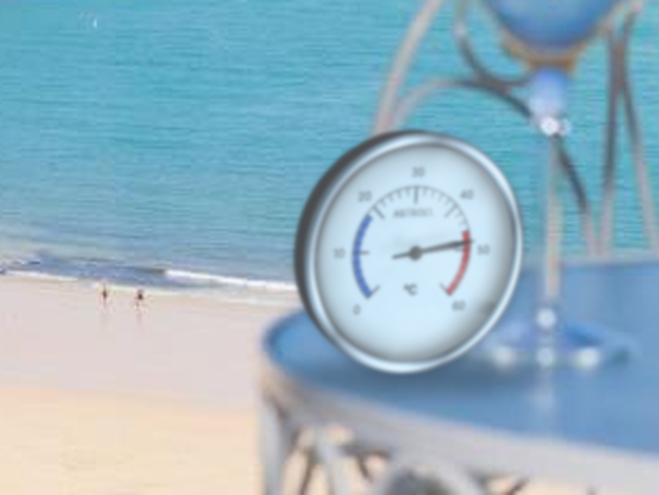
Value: 48 °C
